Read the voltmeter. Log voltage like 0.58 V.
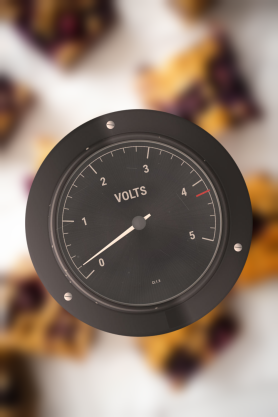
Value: 0.2 V
